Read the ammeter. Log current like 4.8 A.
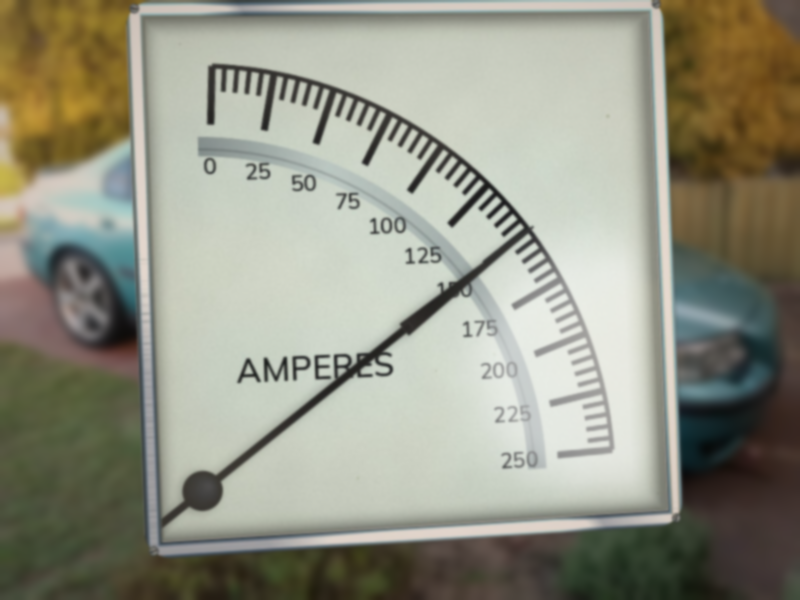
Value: 150 A
